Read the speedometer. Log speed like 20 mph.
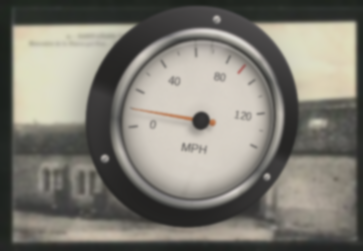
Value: 10 mph
